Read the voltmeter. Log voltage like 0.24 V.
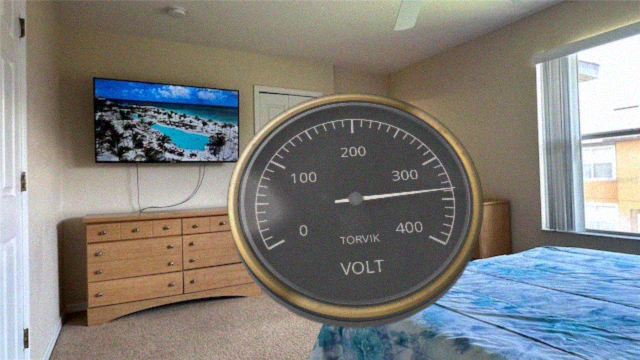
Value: 340 V
